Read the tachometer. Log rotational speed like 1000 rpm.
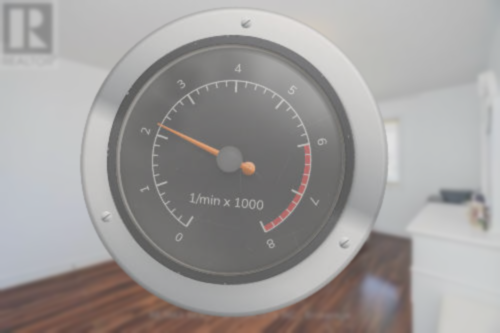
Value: 2200 rpm
